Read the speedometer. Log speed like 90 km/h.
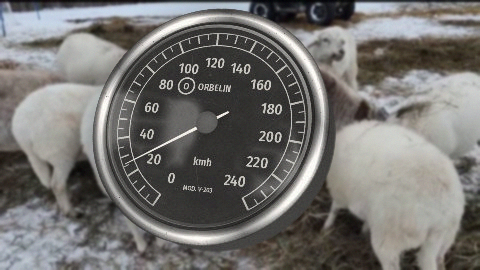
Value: 25 km/h
